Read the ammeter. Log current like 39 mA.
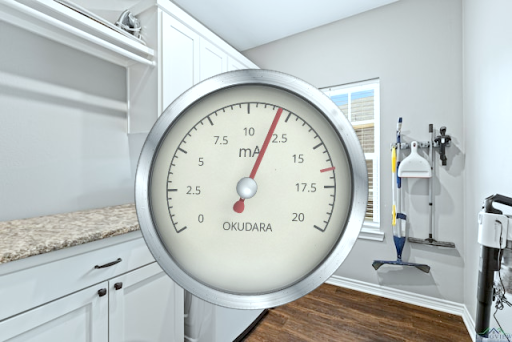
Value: 12 mA
